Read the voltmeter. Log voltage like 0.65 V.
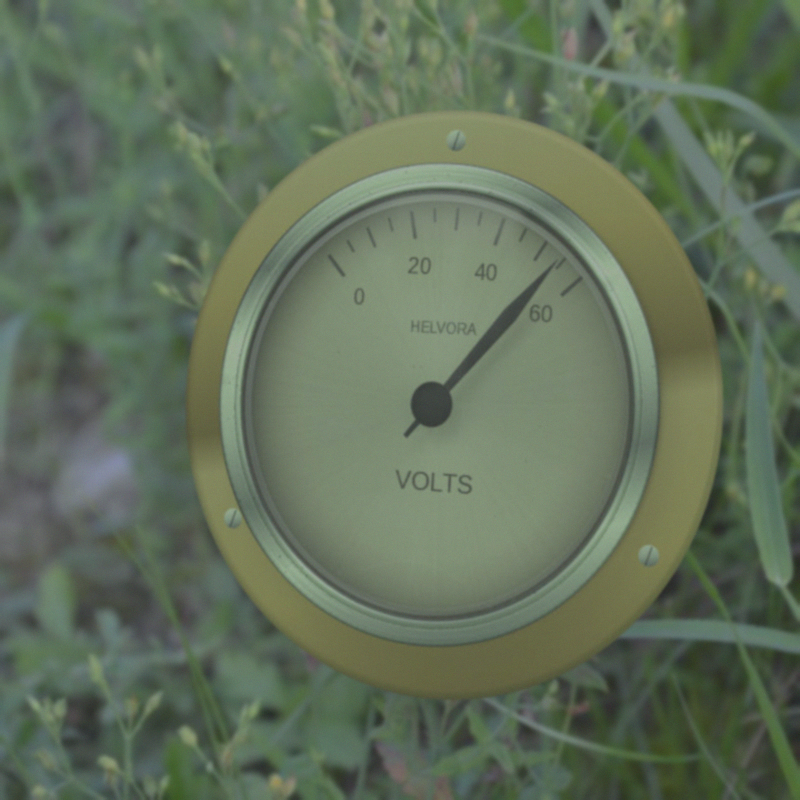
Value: 55 V
